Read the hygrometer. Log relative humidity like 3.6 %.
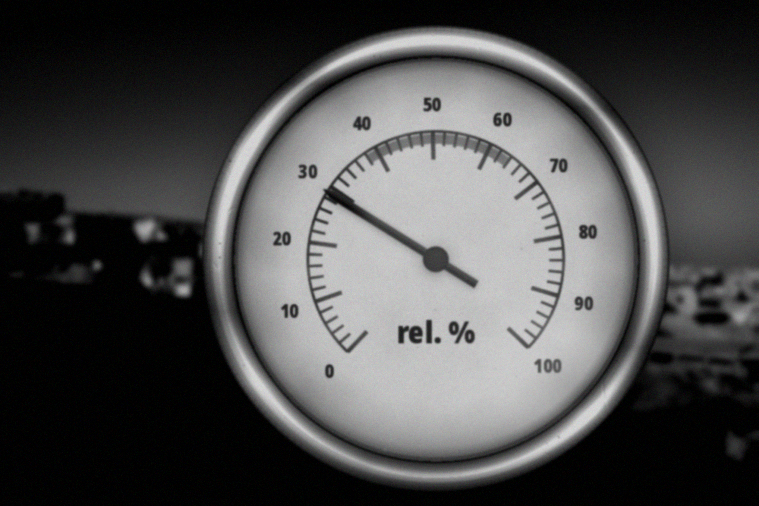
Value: 29 %
